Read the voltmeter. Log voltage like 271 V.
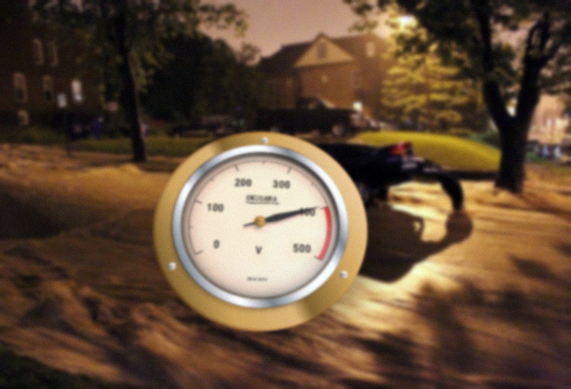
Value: 400 V
